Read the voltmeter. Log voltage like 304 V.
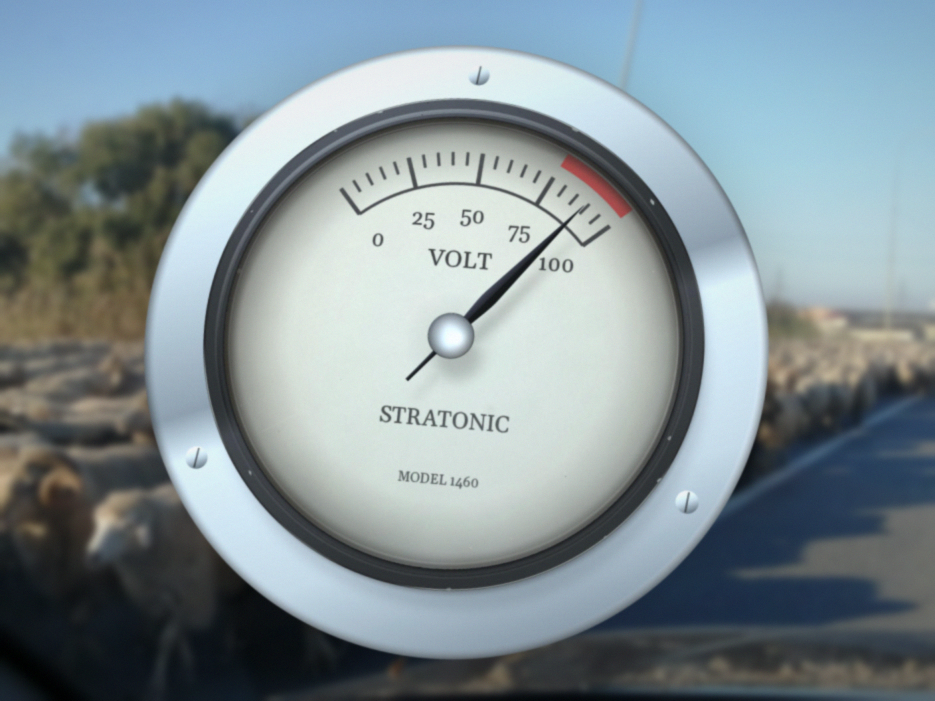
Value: 90 V
